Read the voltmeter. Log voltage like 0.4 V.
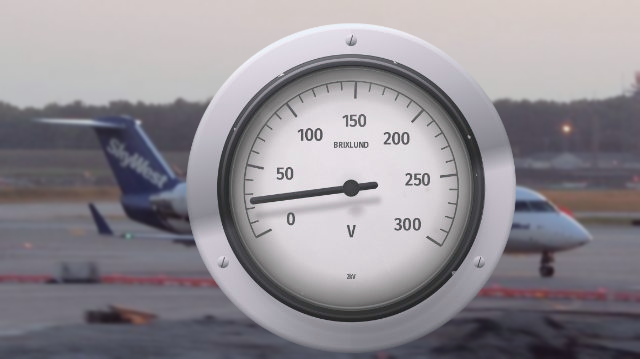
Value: 25 V
